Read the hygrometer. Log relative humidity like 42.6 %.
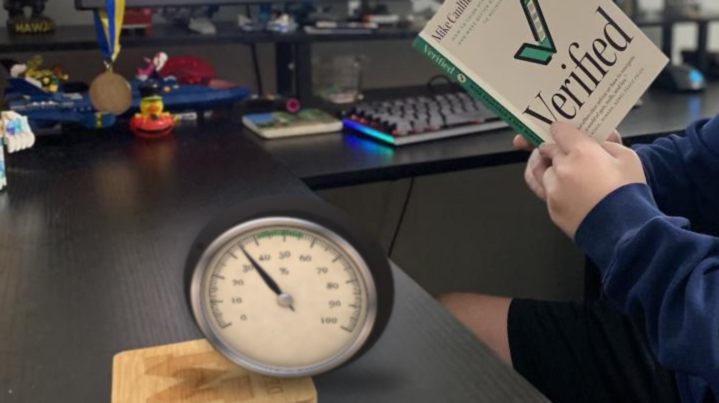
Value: 35 %
